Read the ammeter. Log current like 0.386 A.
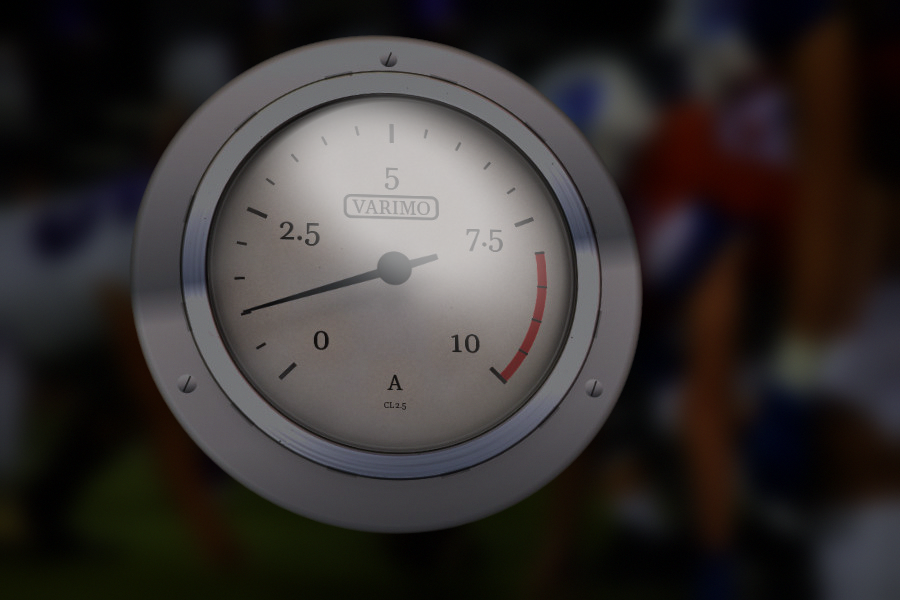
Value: 1 A
